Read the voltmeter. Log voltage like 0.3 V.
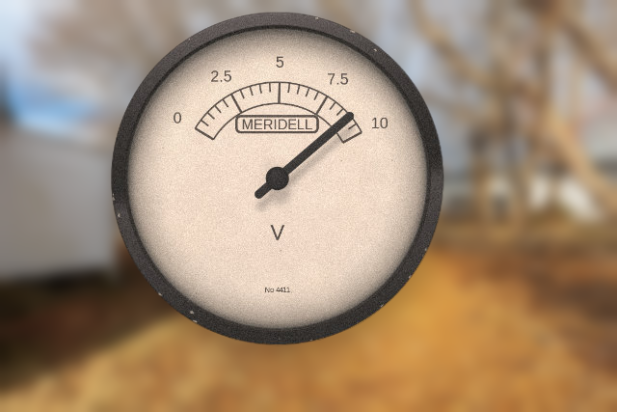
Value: 9 V
